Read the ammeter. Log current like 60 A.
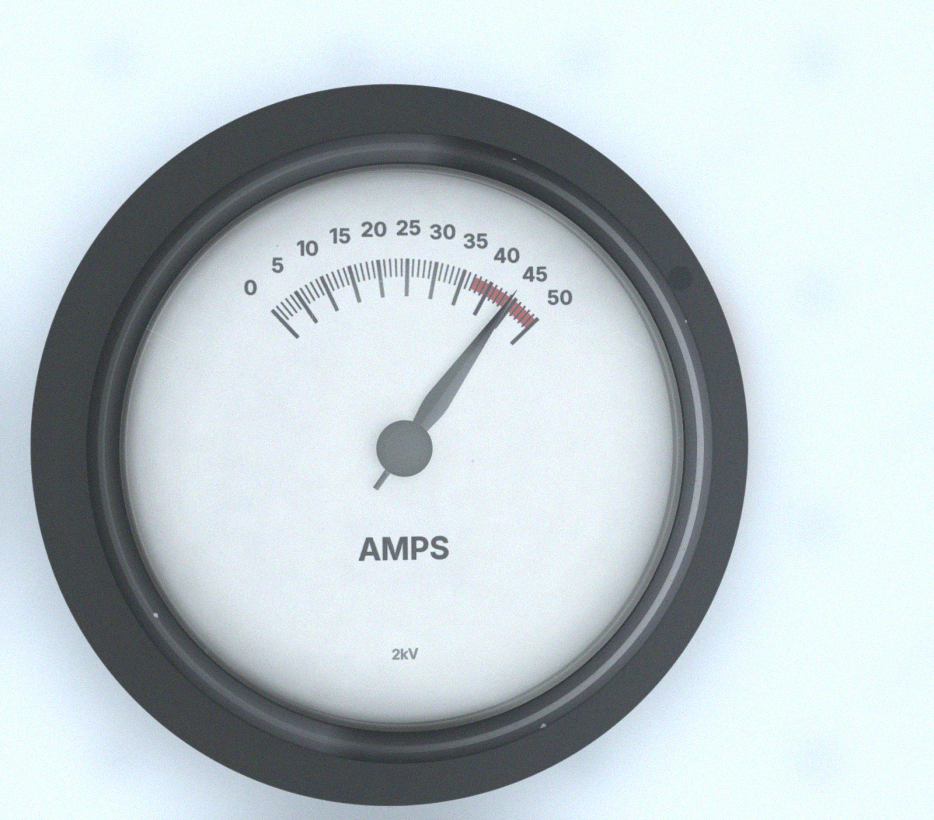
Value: 44 A
